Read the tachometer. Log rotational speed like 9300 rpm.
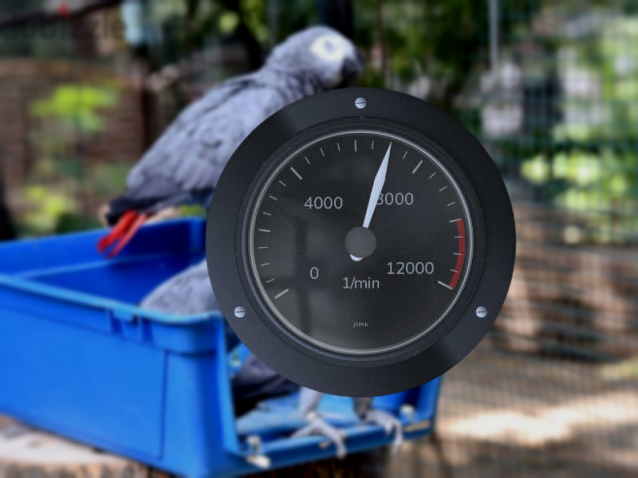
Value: 7000 rpm
